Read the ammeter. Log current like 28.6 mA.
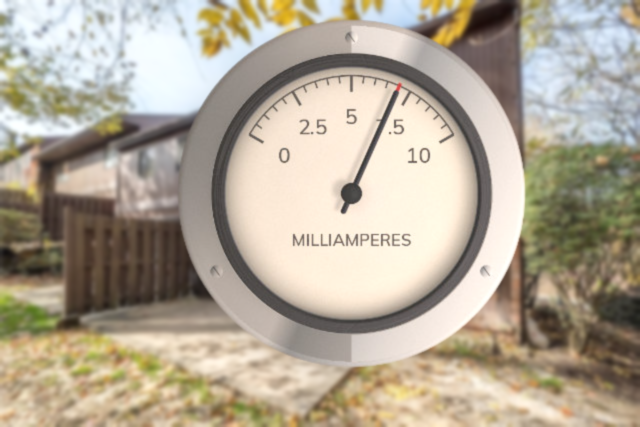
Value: 7 mA
